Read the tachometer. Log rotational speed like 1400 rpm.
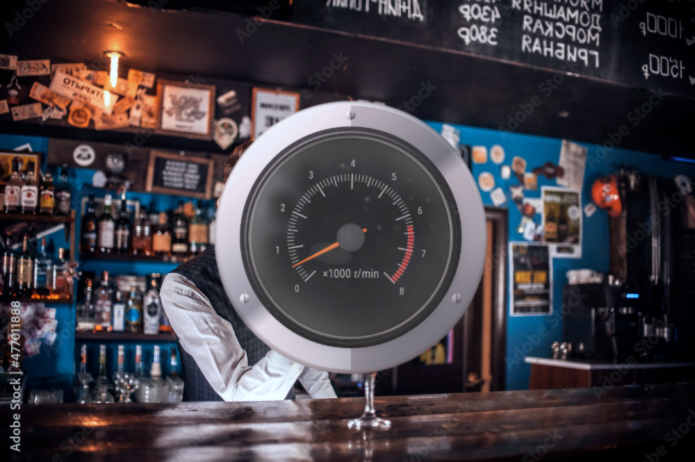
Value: 500 rpm
